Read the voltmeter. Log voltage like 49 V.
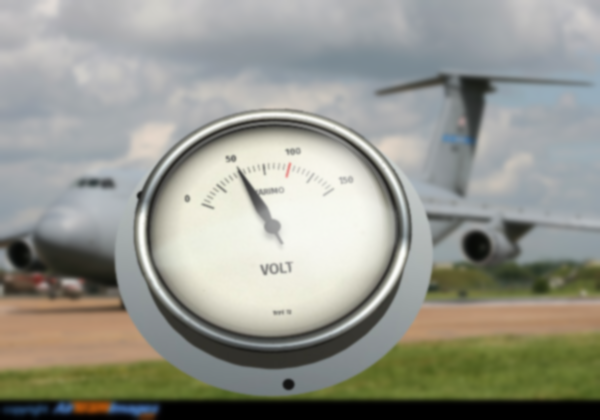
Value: 50 V
